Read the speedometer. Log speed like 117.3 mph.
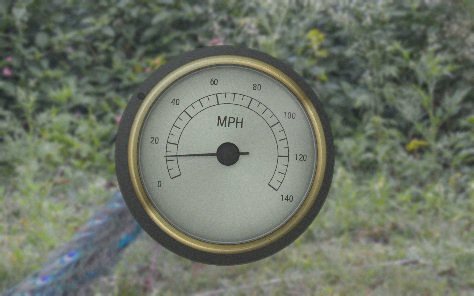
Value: 12.5 mph
